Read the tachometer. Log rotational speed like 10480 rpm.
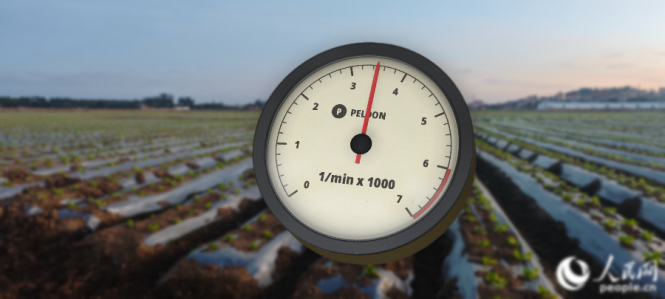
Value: 3500 rpm
